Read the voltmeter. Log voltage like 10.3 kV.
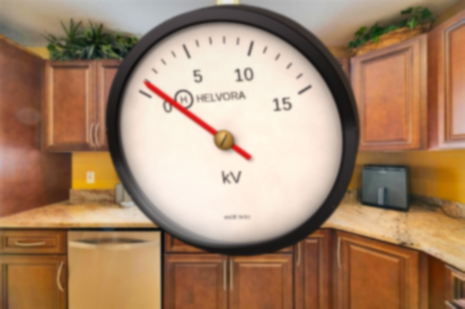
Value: 1 kV
